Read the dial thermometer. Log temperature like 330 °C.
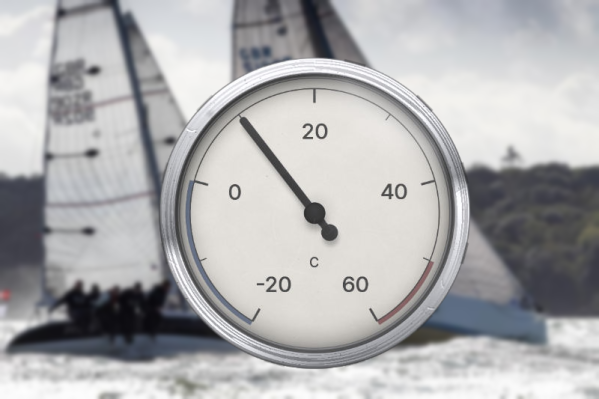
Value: 10 °C
